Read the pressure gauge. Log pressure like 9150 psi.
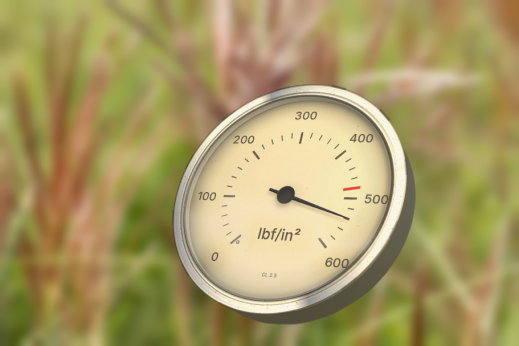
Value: 540 psi
